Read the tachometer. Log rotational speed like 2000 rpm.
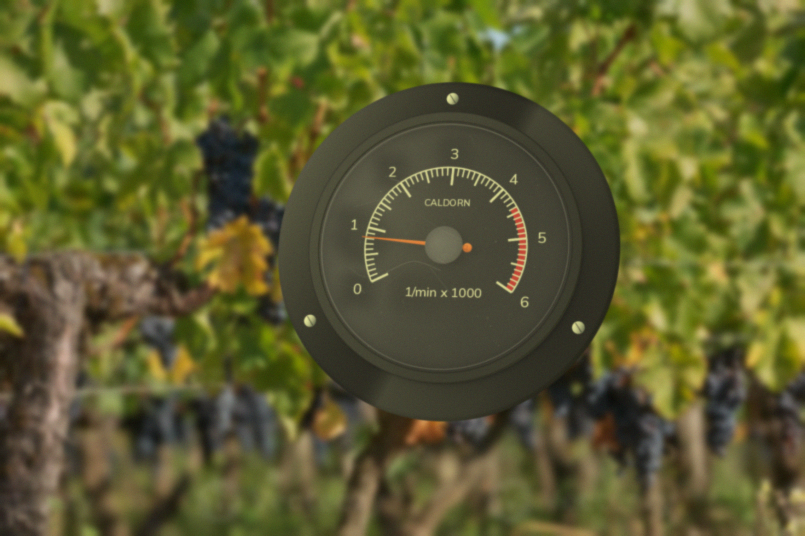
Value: 800 rpm
